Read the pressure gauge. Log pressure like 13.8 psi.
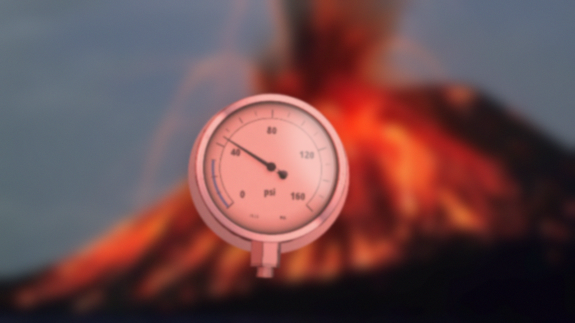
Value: 45 psi
